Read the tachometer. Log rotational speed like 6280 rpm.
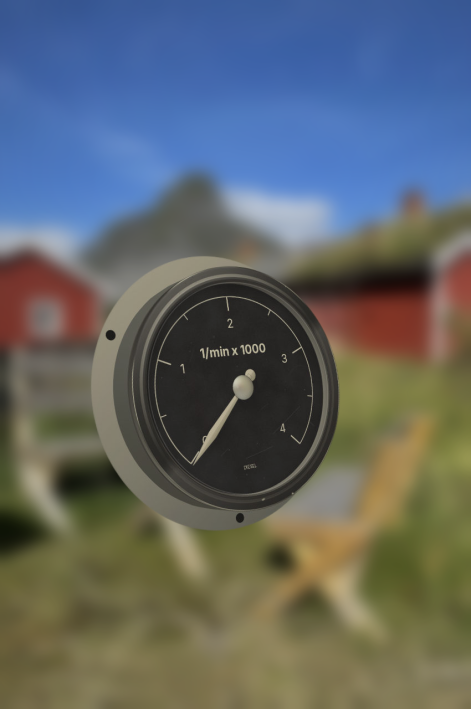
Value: 0 rpm
